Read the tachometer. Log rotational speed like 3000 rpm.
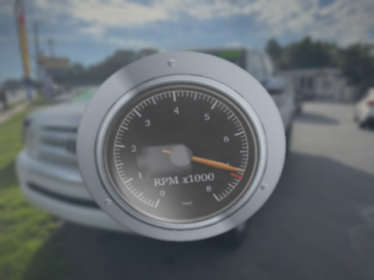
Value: 7000 rpm
